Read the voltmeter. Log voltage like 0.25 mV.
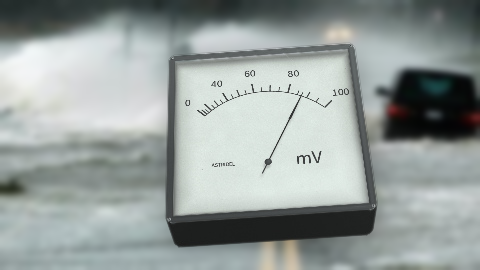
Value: 87.5 mV
